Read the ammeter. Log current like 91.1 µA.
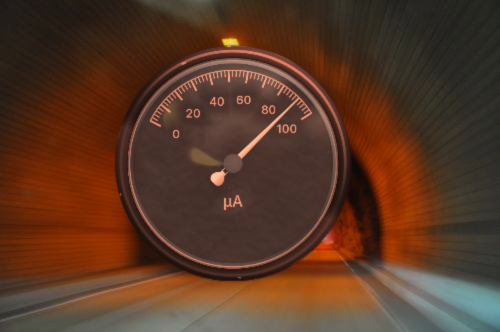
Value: 90 µA
